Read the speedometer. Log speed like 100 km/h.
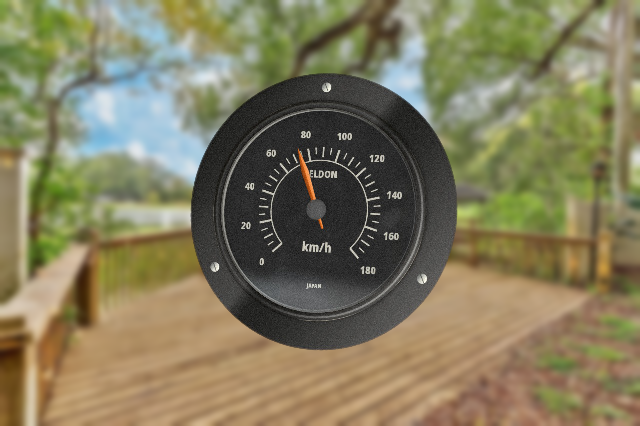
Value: 75 km/h
